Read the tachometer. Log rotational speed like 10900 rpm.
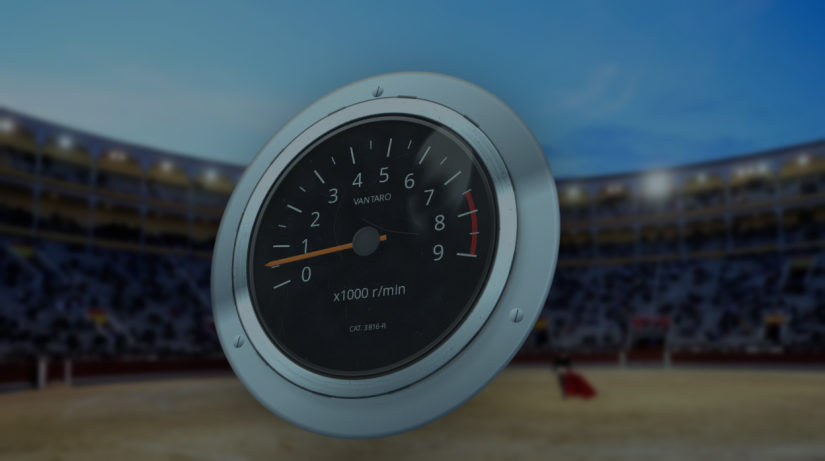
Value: 500 rpm
